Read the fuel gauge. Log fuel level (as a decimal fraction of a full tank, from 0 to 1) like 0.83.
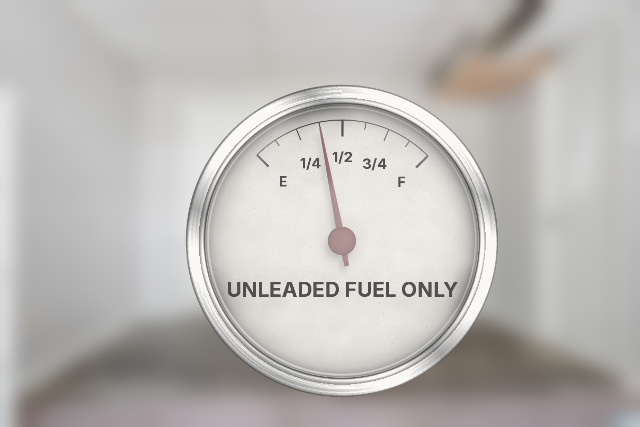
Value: 0.375
